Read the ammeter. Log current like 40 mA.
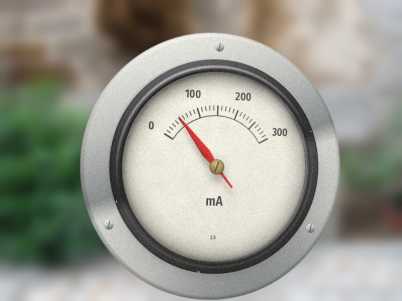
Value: 50 mA
